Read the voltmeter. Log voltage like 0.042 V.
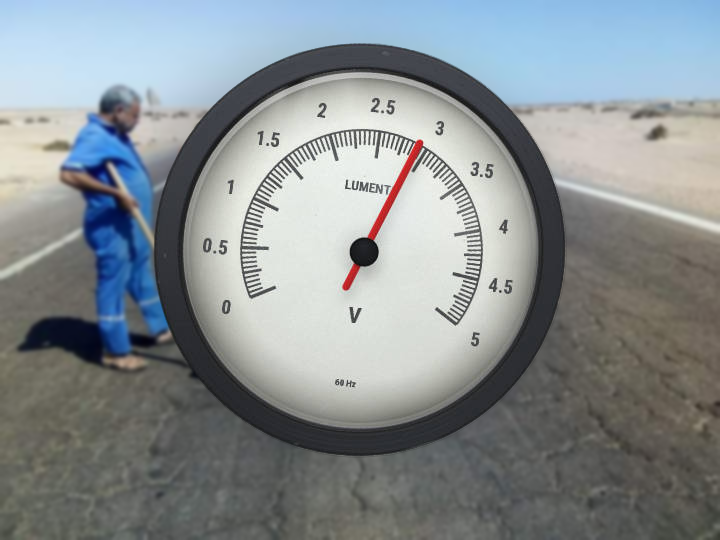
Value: 2.9 V
